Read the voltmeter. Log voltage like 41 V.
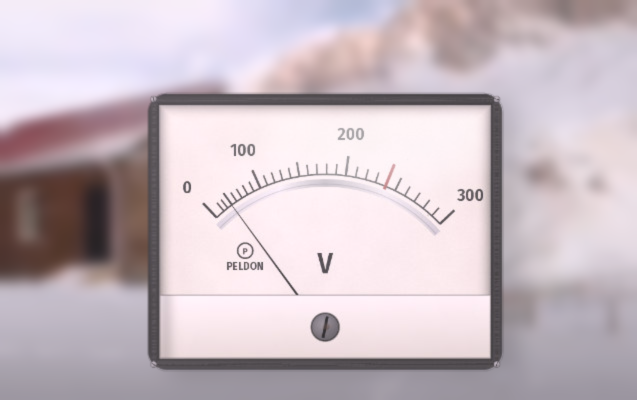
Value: 50 V
